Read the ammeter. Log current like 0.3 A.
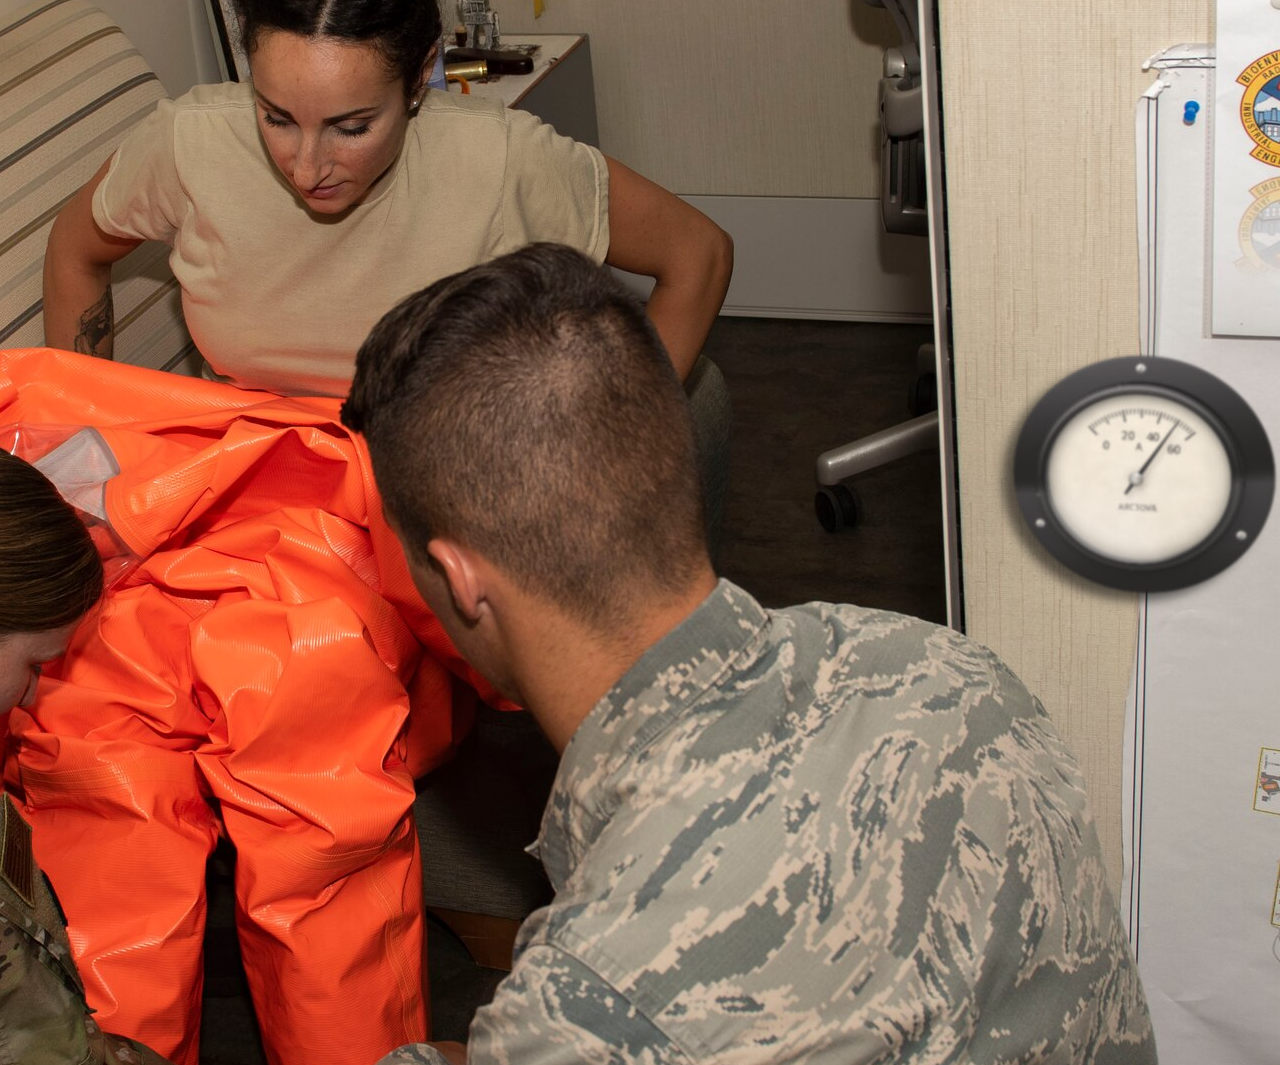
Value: 50 A
